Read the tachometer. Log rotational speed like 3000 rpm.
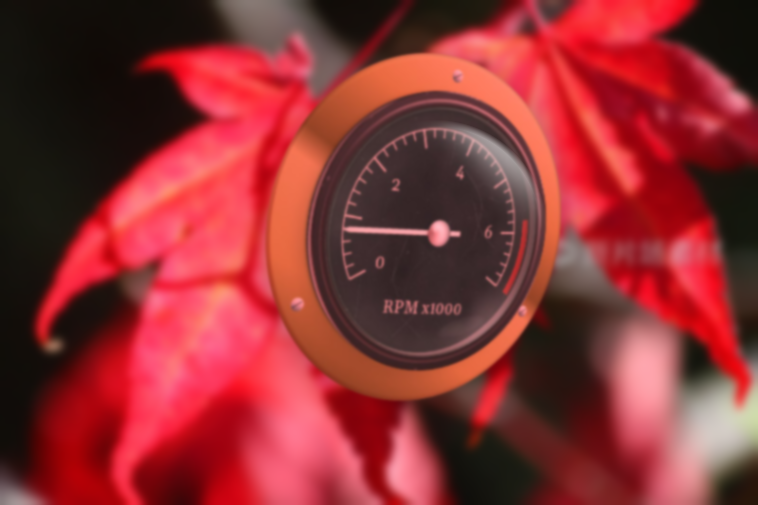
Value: 800 rpm
